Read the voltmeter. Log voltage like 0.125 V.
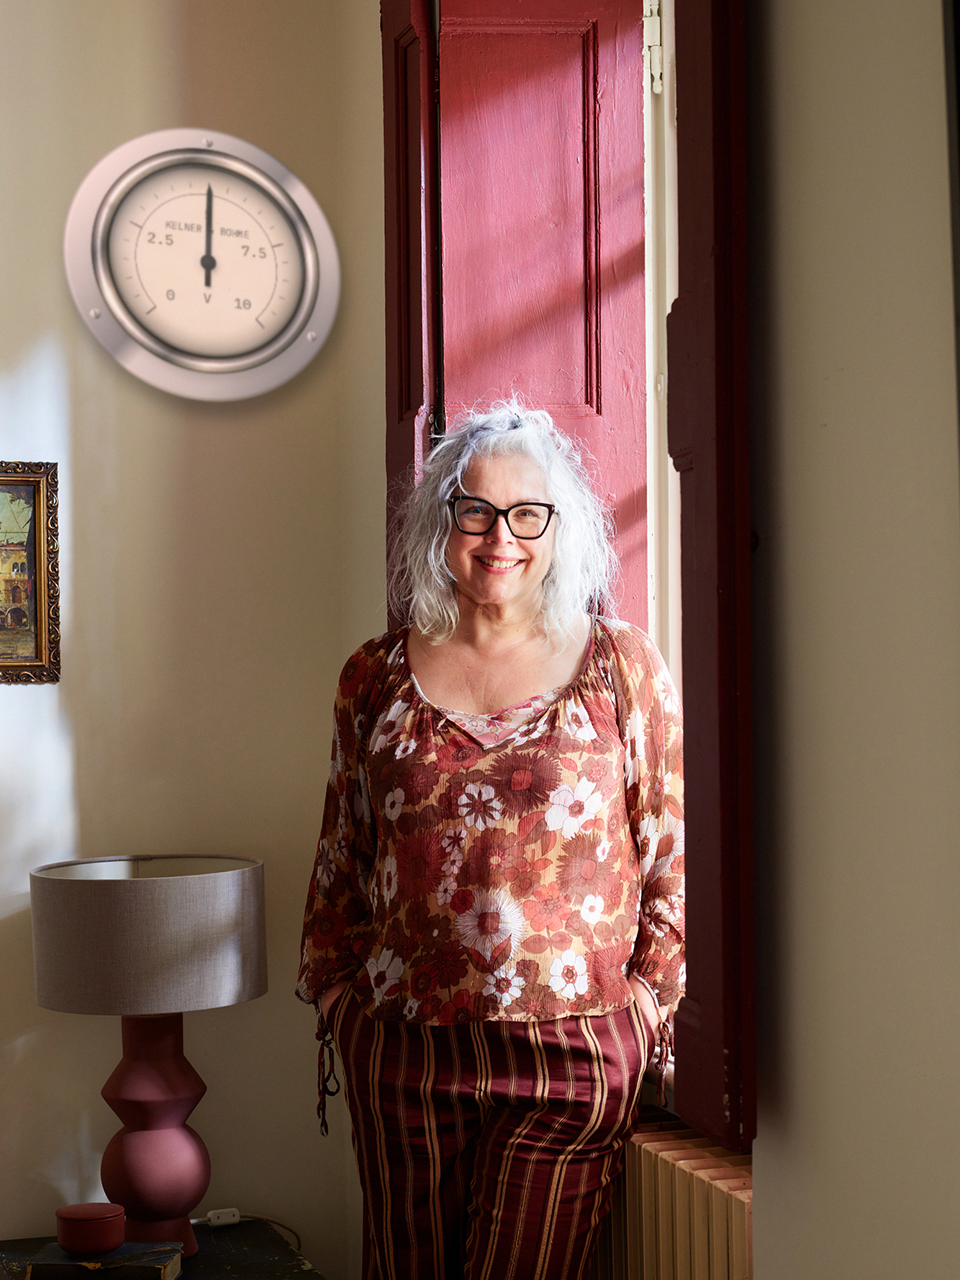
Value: 5 V
